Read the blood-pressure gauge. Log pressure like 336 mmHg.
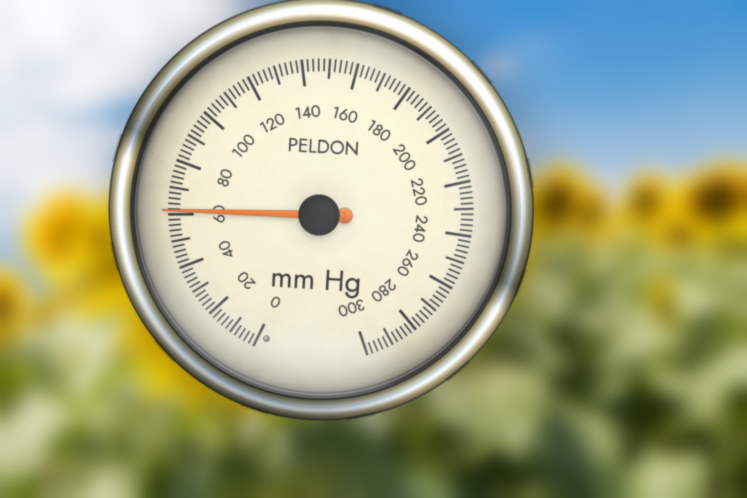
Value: 62 mmHg
